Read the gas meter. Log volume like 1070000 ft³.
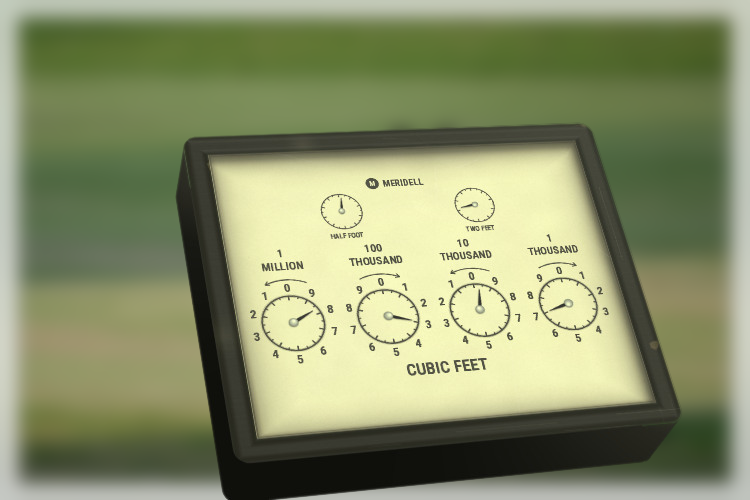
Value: 829700 ft³
